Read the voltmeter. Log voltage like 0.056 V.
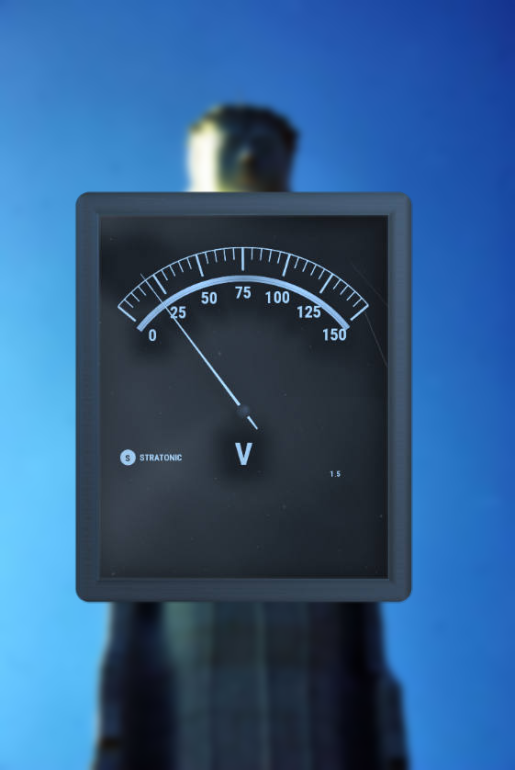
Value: 20 V
